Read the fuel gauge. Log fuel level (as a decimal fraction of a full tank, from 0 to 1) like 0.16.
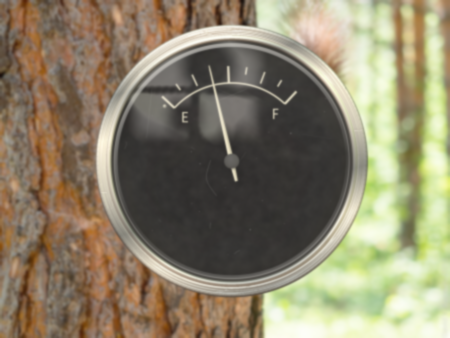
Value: 0.375
